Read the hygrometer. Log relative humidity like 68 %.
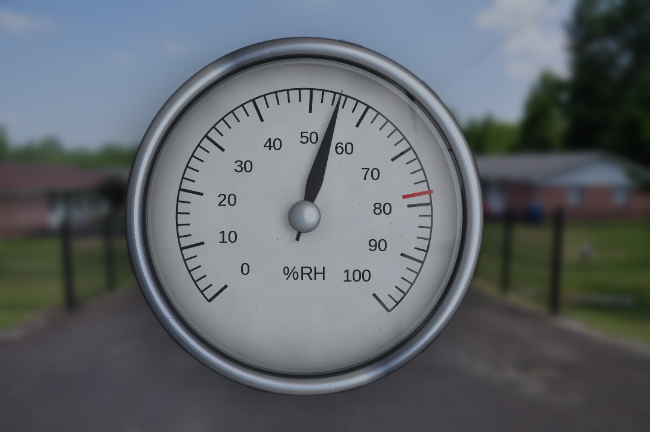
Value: 55 %
